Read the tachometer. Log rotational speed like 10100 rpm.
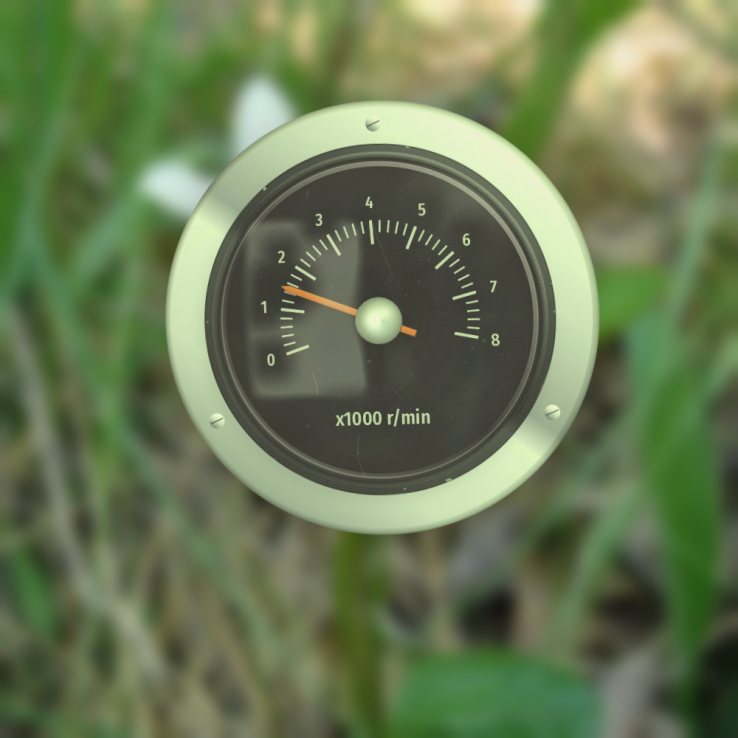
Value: 1500 rpm
